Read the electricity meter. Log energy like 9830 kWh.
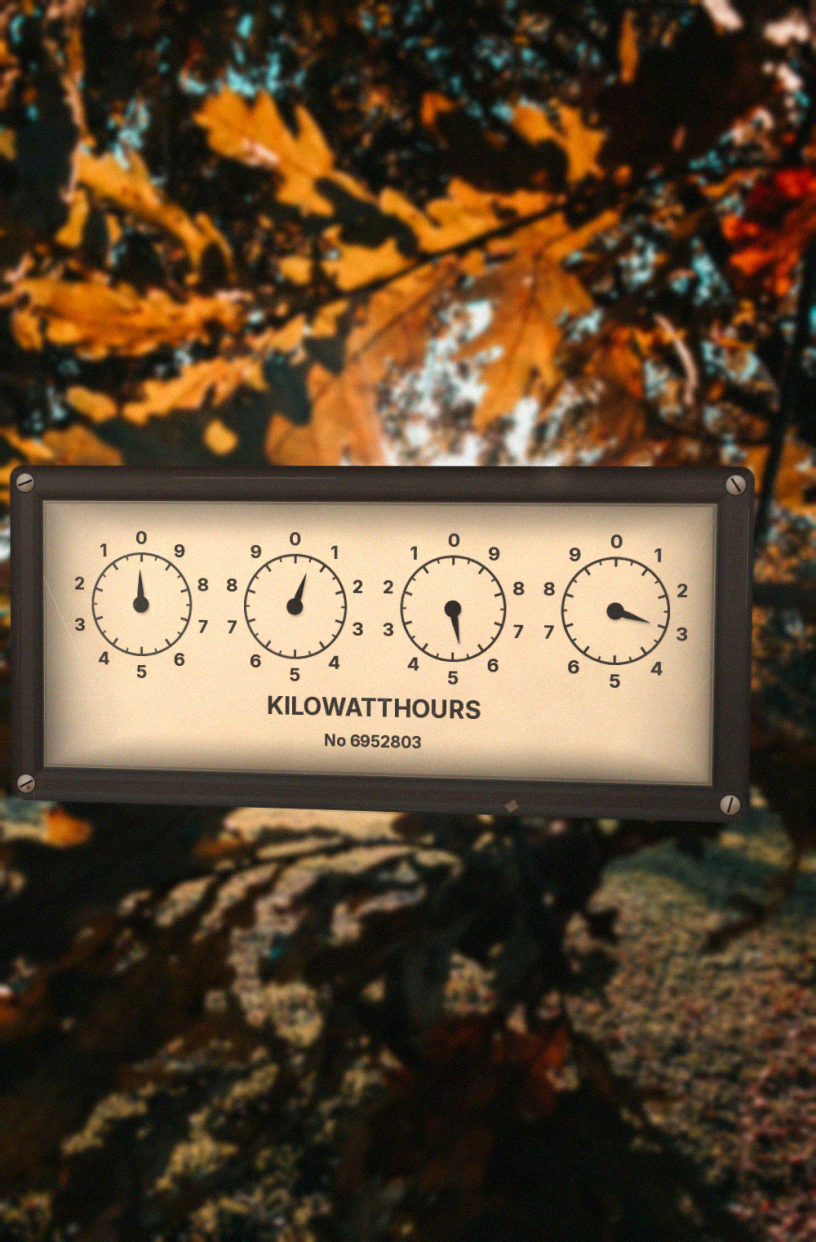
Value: 53 kWh
